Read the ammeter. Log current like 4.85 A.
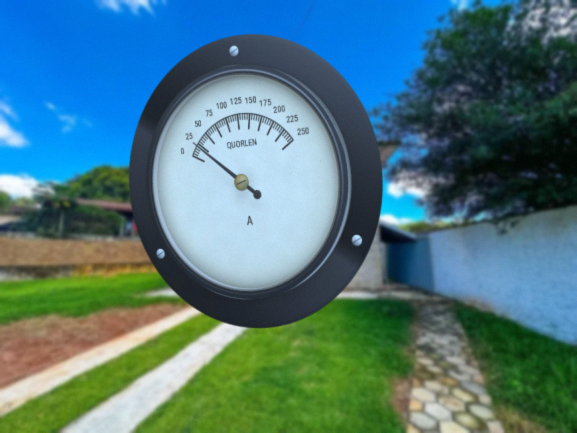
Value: 25 A
